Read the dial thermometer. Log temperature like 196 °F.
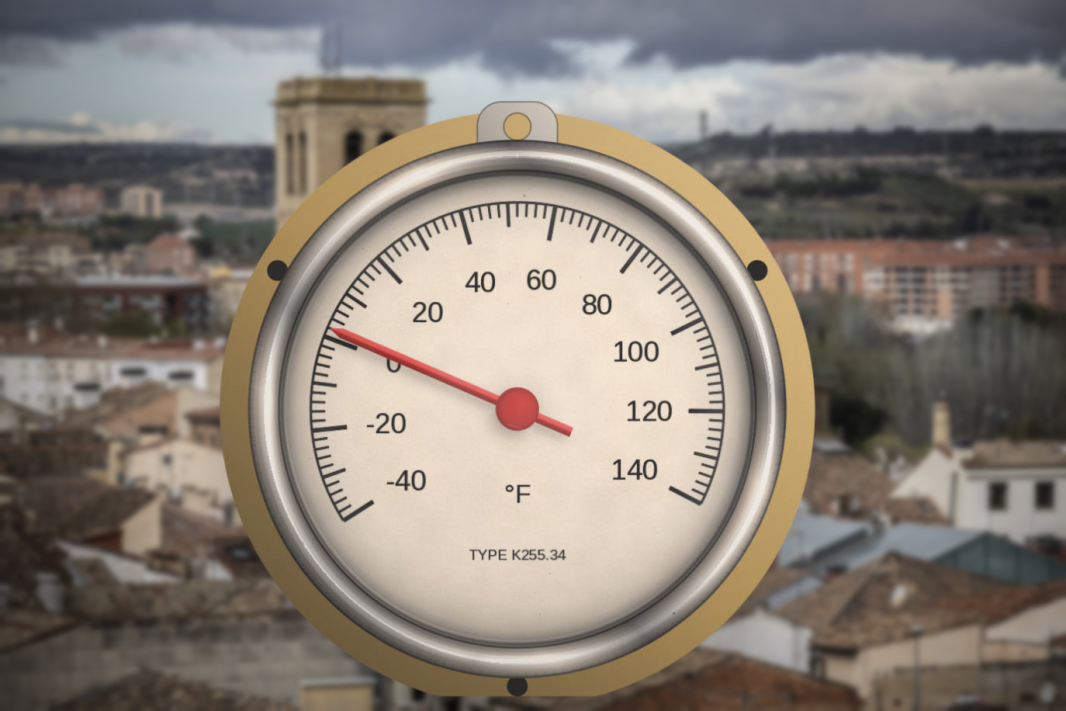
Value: 2 °F
